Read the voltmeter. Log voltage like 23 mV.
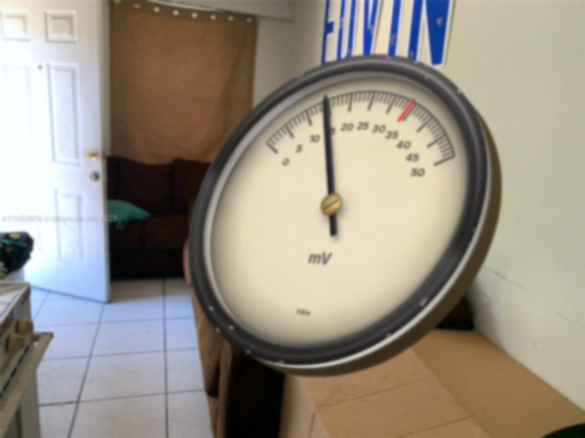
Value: 15 mV
